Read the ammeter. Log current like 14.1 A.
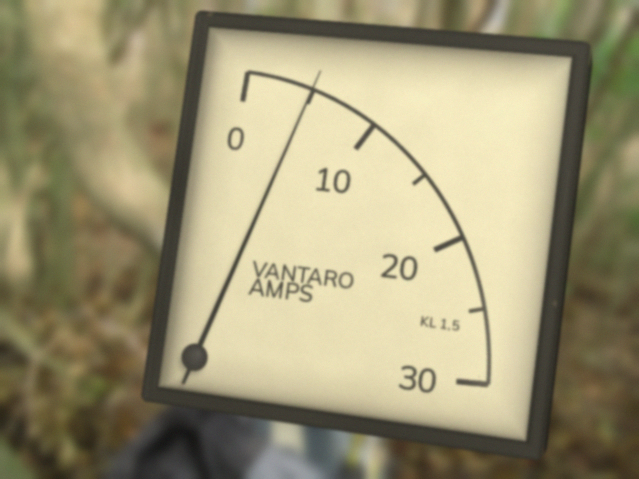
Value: 5 A
